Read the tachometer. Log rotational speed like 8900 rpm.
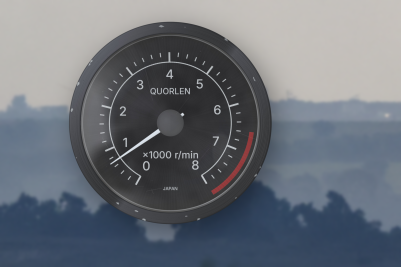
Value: 700 rpm
